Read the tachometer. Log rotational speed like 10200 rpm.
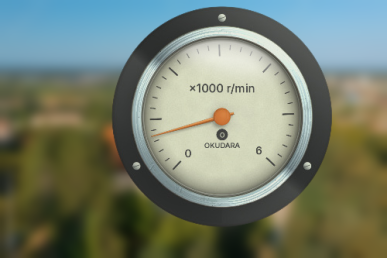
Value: 700 rpm
